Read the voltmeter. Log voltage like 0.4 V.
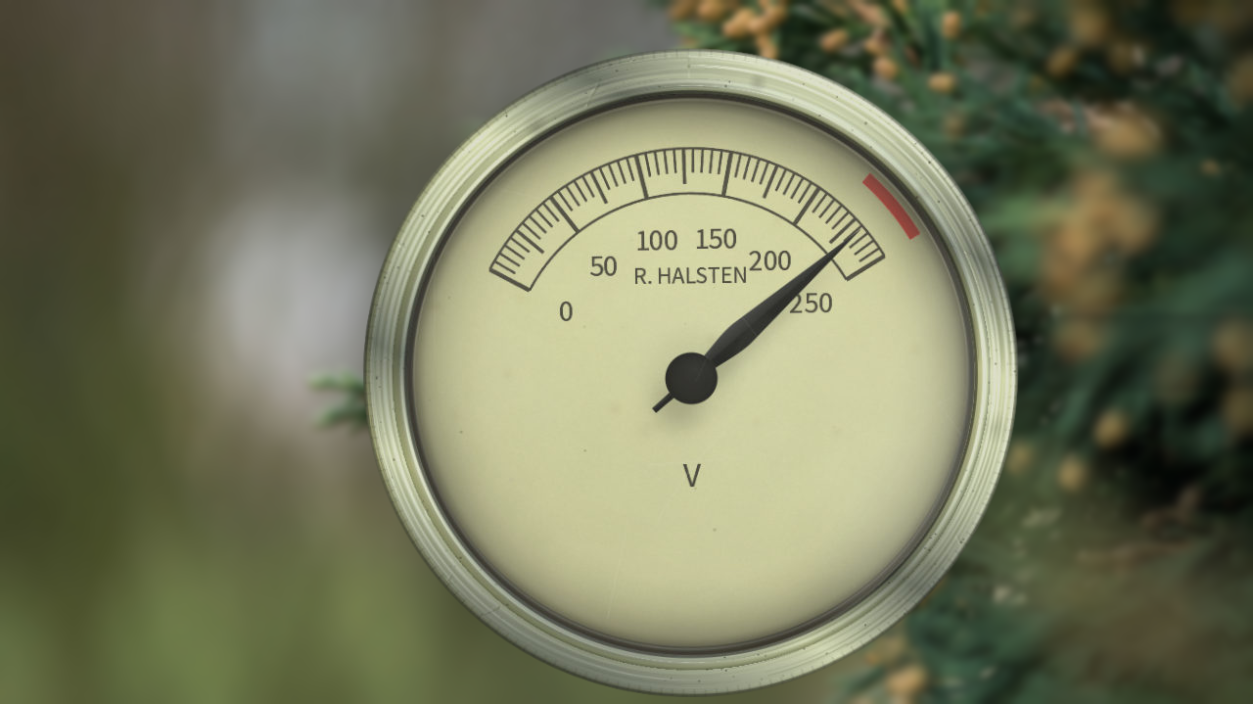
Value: 230 V
